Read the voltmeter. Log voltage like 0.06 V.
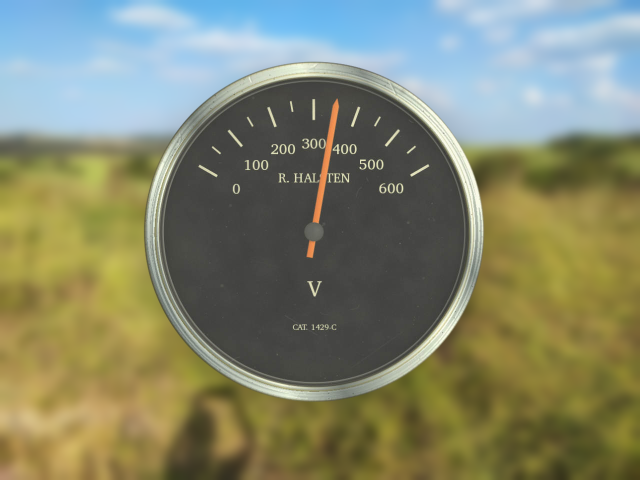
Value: 350 V
